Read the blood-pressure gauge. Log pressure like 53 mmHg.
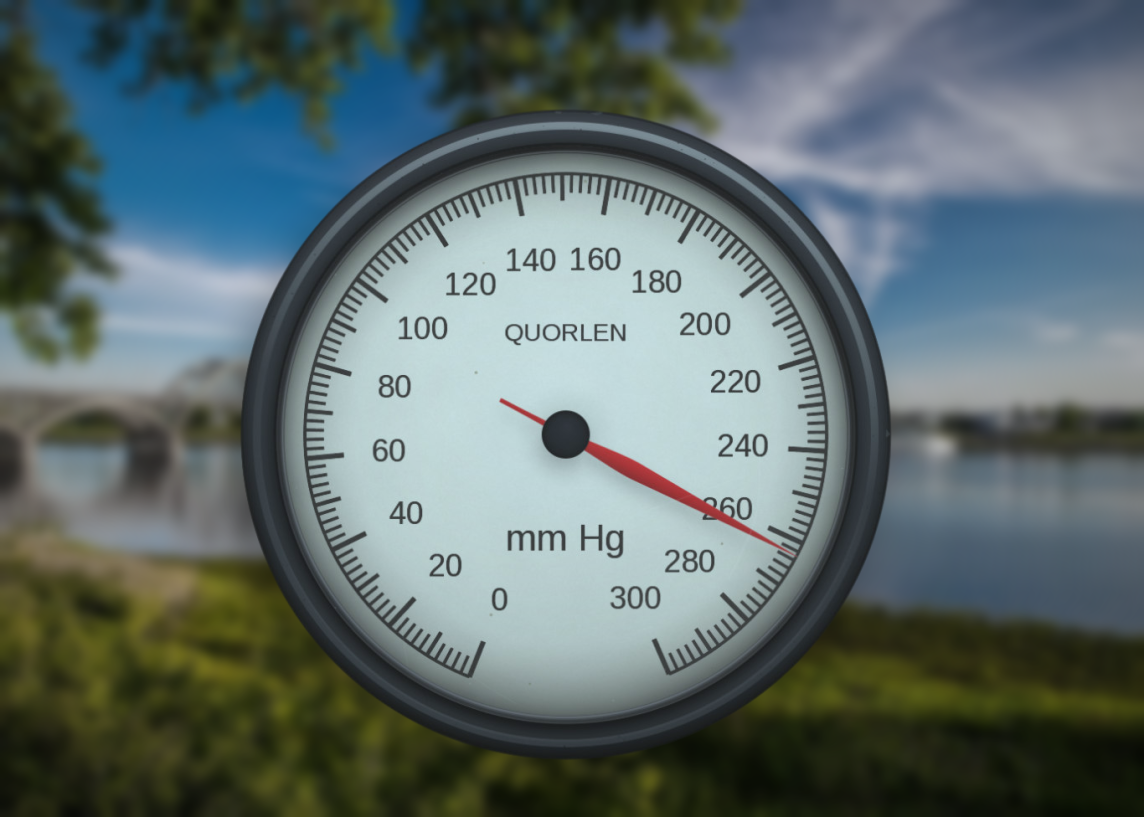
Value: 263 mmHg
